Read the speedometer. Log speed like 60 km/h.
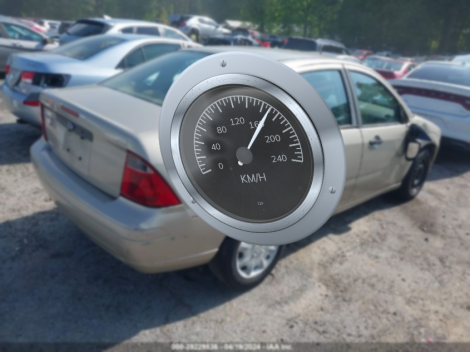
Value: 170 km/h
